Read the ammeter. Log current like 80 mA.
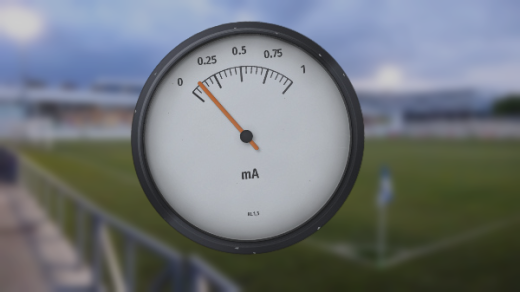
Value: 0.1 mA
